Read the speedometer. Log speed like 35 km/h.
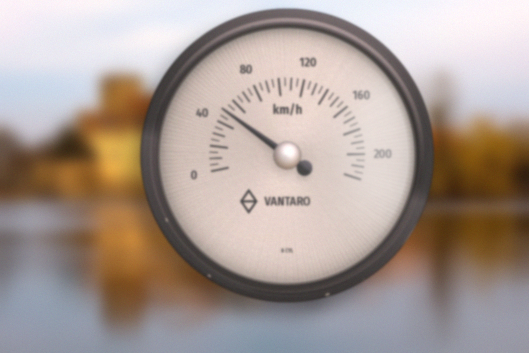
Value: 50 km/h
